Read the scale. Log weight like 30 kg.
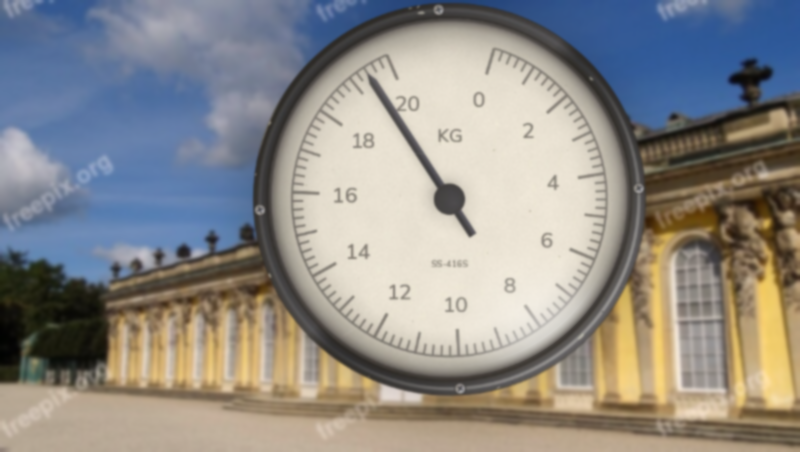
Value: 19.4 kg
